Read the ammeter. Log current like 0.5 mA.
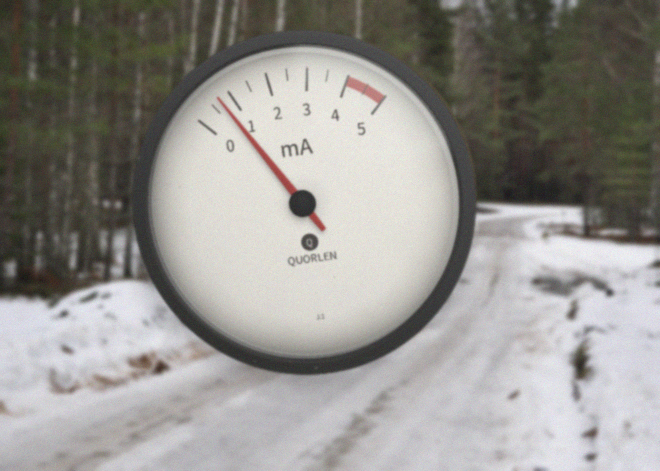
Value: 0.75 mA
